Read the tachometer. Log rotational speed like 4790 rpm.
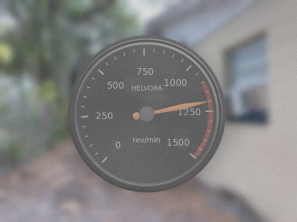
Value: 1200 rpm
